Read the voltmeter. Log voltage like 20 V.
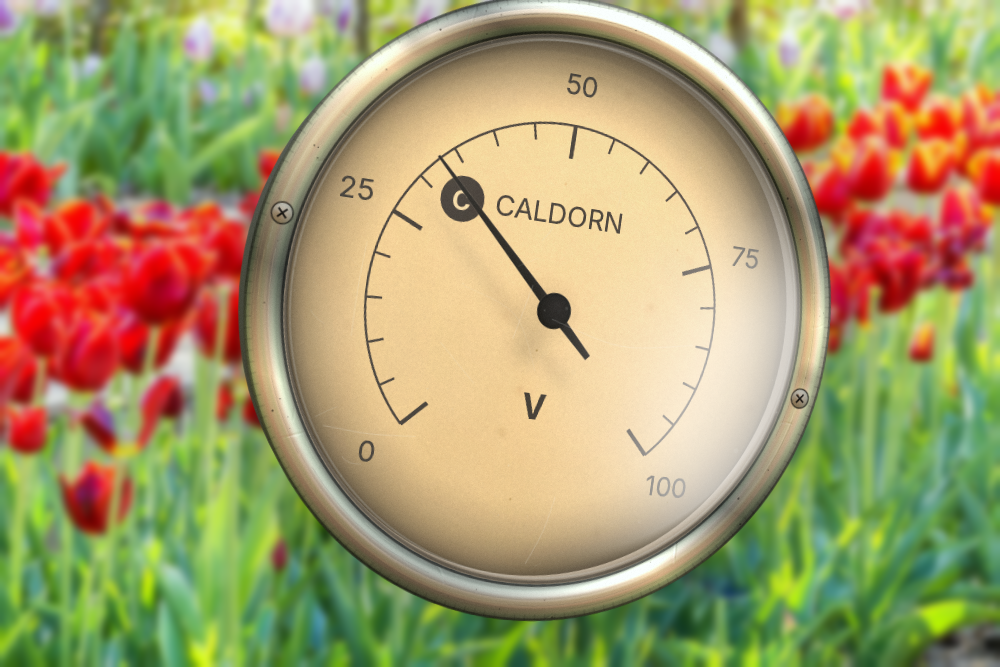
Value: 32.5 V
